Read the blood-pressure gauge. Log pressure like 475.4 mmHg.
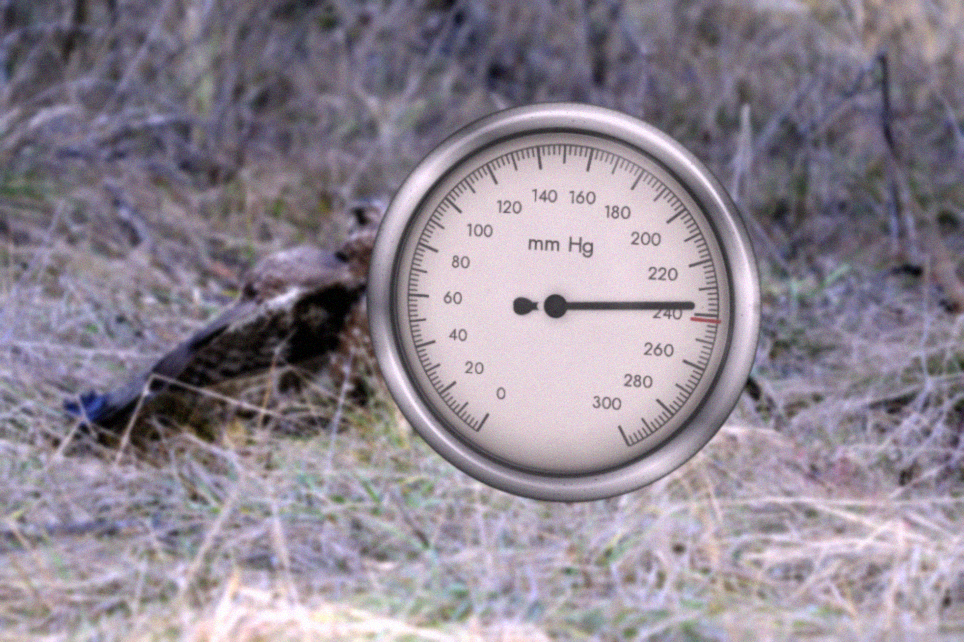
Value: 236 mmHg
